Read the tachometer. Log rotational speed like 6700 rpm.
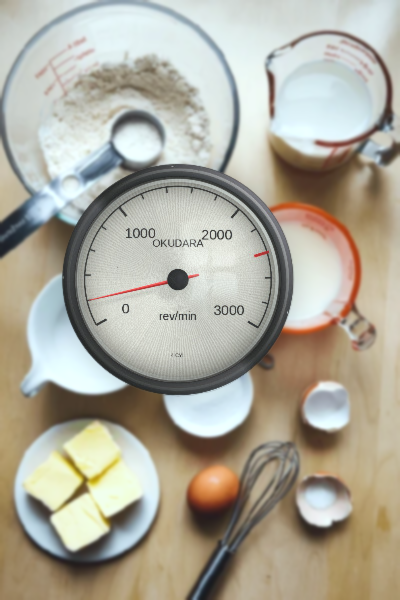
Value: 200 rpm
